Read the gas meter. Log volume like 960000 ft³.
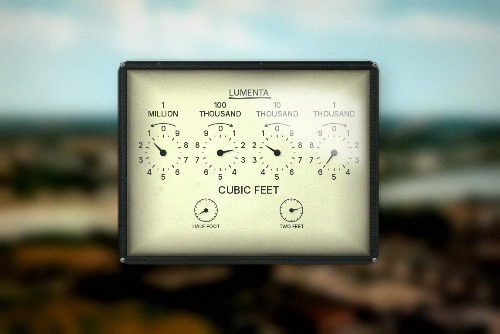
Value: 121600 ft³
